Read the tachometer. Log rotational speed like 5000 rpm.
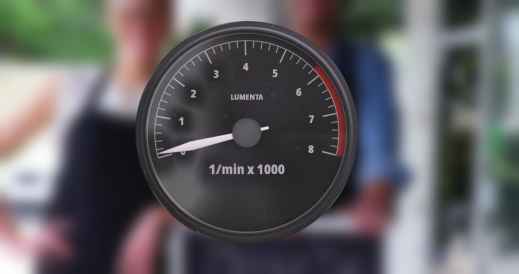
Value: 100 rpm
